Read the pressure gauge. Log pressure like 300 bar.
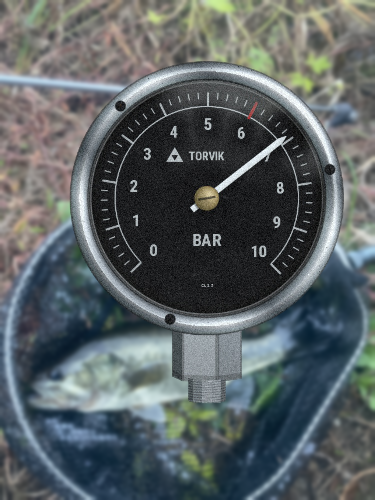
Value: 6.9 bar
